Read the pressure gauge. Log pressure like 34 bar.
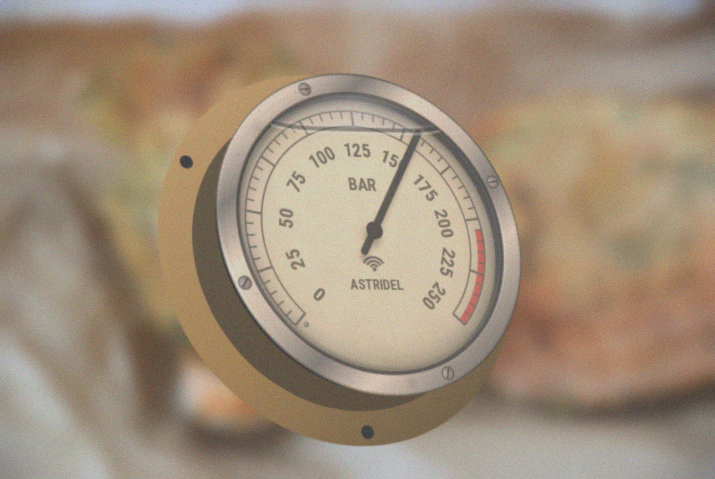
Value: 155 bar
